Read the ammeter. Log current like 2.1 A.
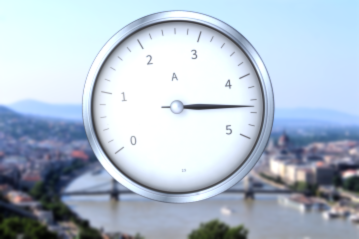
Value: 4.5 A
